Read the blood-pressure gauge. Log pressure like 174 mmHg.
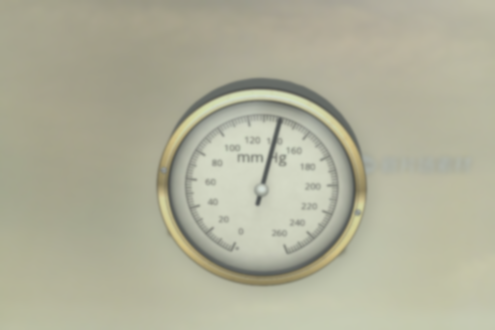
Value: 140 mmHg
